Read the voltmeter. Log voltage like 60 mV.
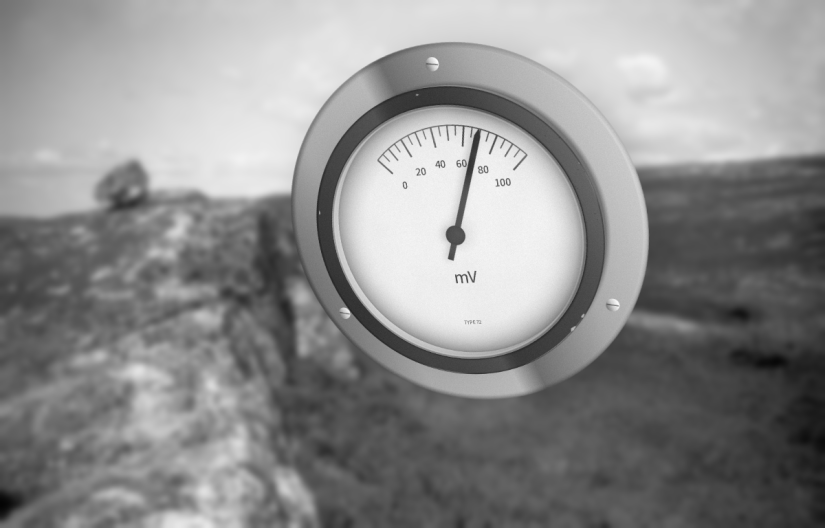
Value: 70 mV
